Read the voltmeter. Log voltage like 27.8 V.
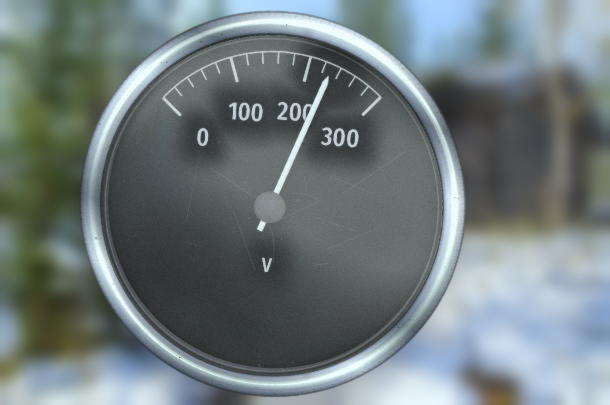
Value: 230 V
